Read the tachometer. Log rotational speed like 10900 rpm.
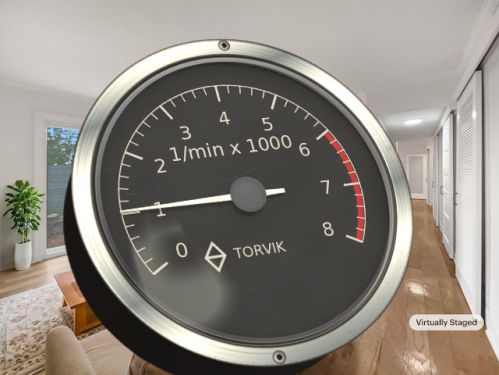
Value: 1000 rpm
